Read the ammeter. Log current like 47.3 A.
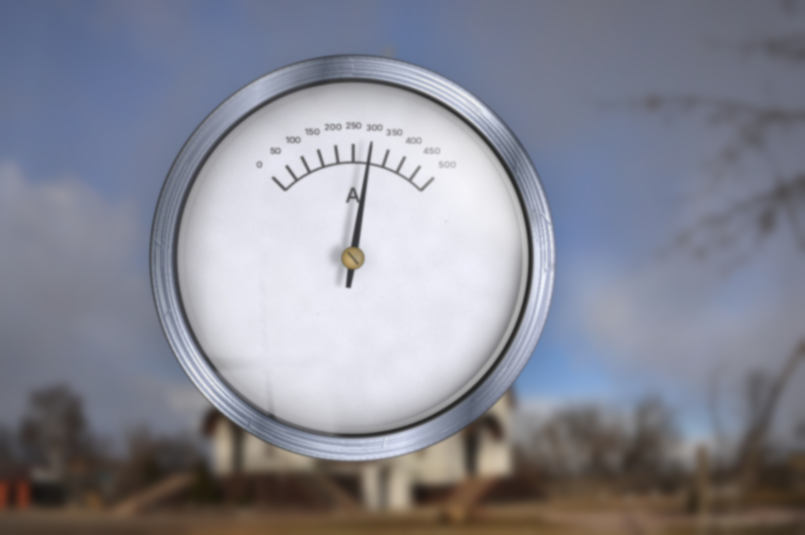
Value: 300 A
